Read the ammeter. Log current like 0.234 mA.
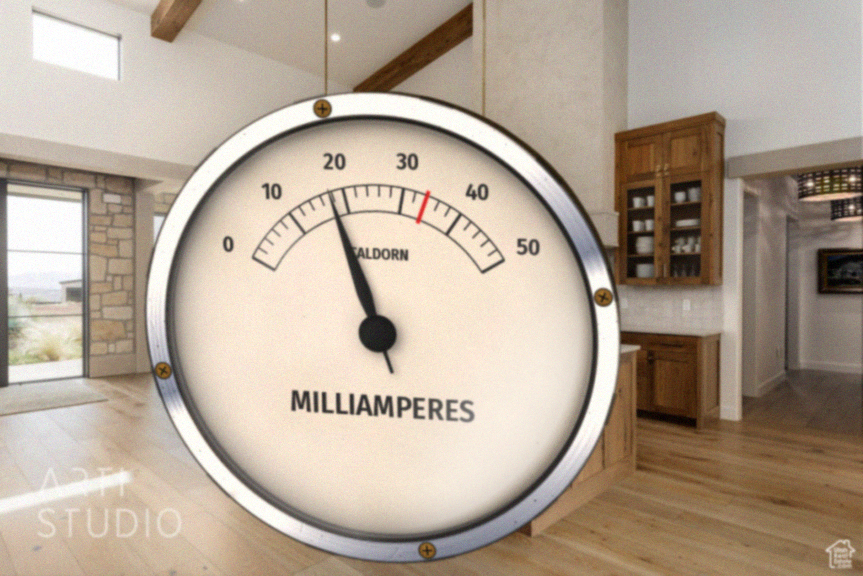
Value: 18 mA
